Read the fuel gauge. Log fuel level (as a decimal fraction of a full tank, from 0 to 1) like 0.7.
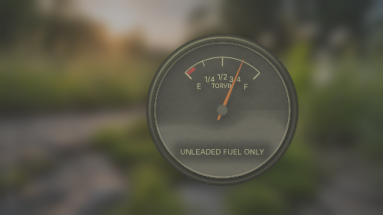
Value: 0.75
